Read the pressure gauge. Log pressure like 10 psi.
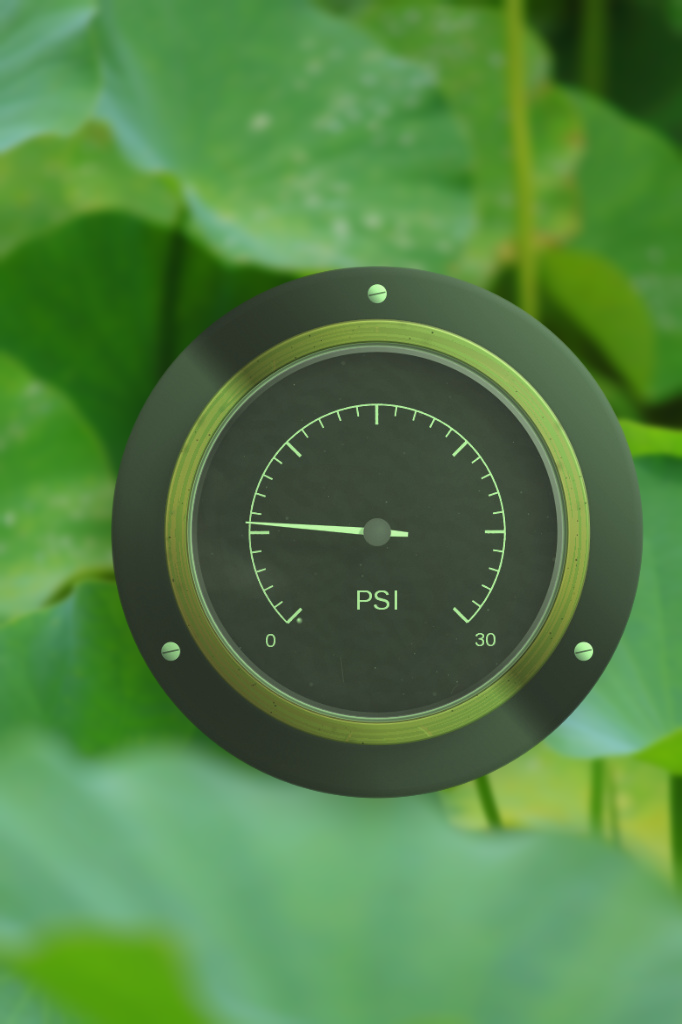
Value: 5.5 psi
